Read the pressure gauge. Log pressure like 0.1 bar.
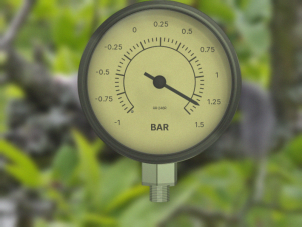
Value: 1.35 bar
